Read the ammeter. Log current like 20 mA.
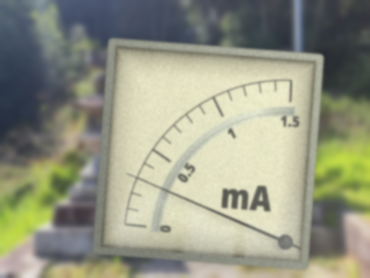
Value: 0.3 mA
